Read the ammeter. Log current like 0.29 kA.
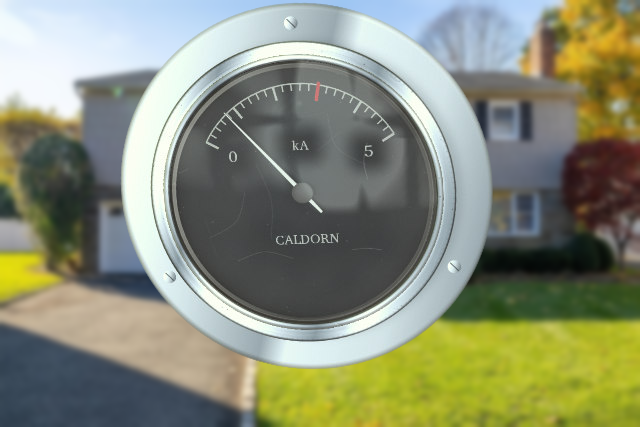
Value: 0.8 kA
